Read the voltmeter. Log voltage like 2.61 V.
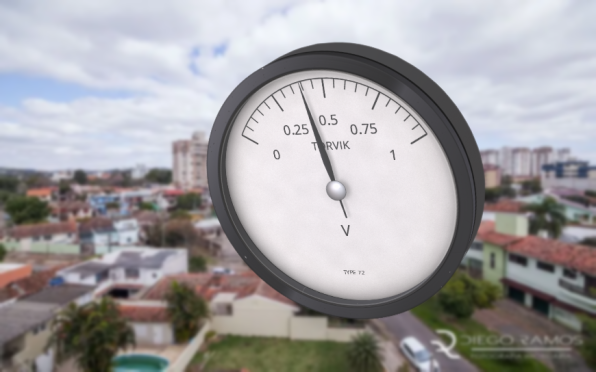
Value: 0.4 V
